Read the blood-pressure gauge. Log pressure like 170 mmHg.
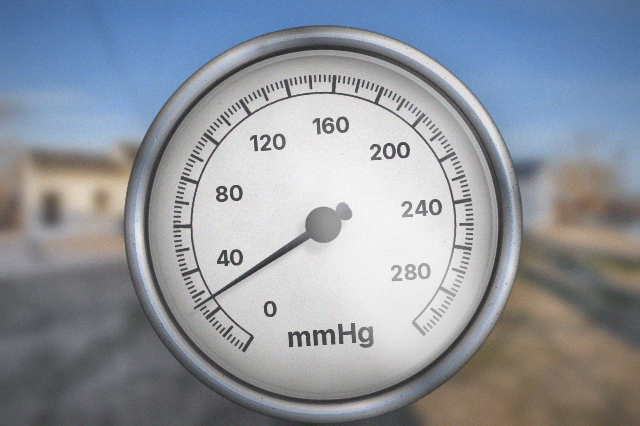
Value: 26 mmHg
